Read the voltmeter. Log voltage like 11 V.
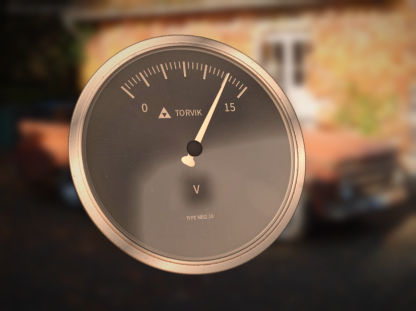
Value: 12.5 V
